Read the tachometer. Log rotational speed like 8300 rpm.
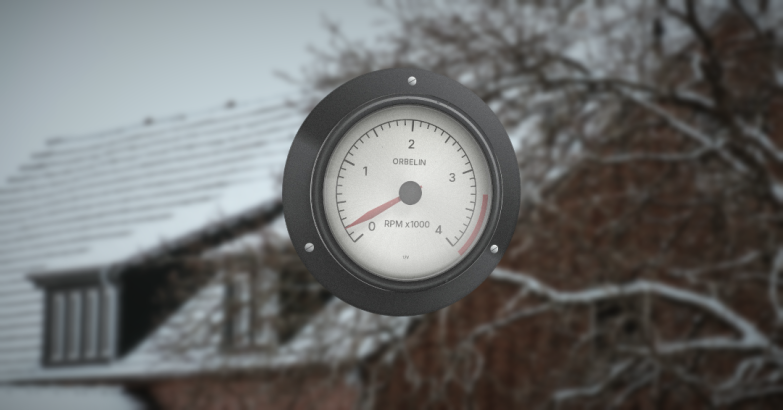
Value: 200 rpm
